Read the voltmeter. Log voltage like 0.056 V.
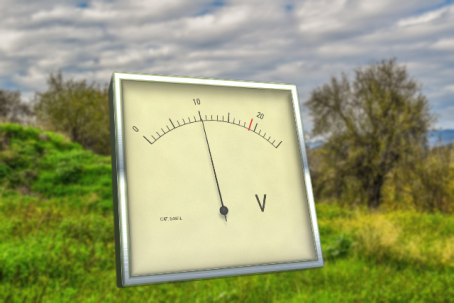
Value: 10 V
